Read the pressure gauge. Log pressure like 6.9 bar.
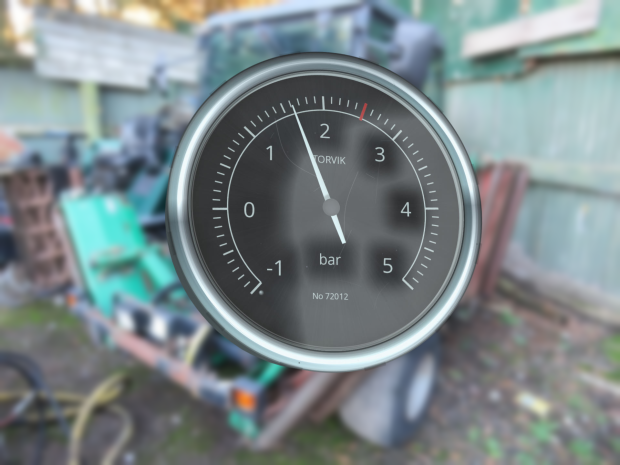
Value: 1.6 bar
